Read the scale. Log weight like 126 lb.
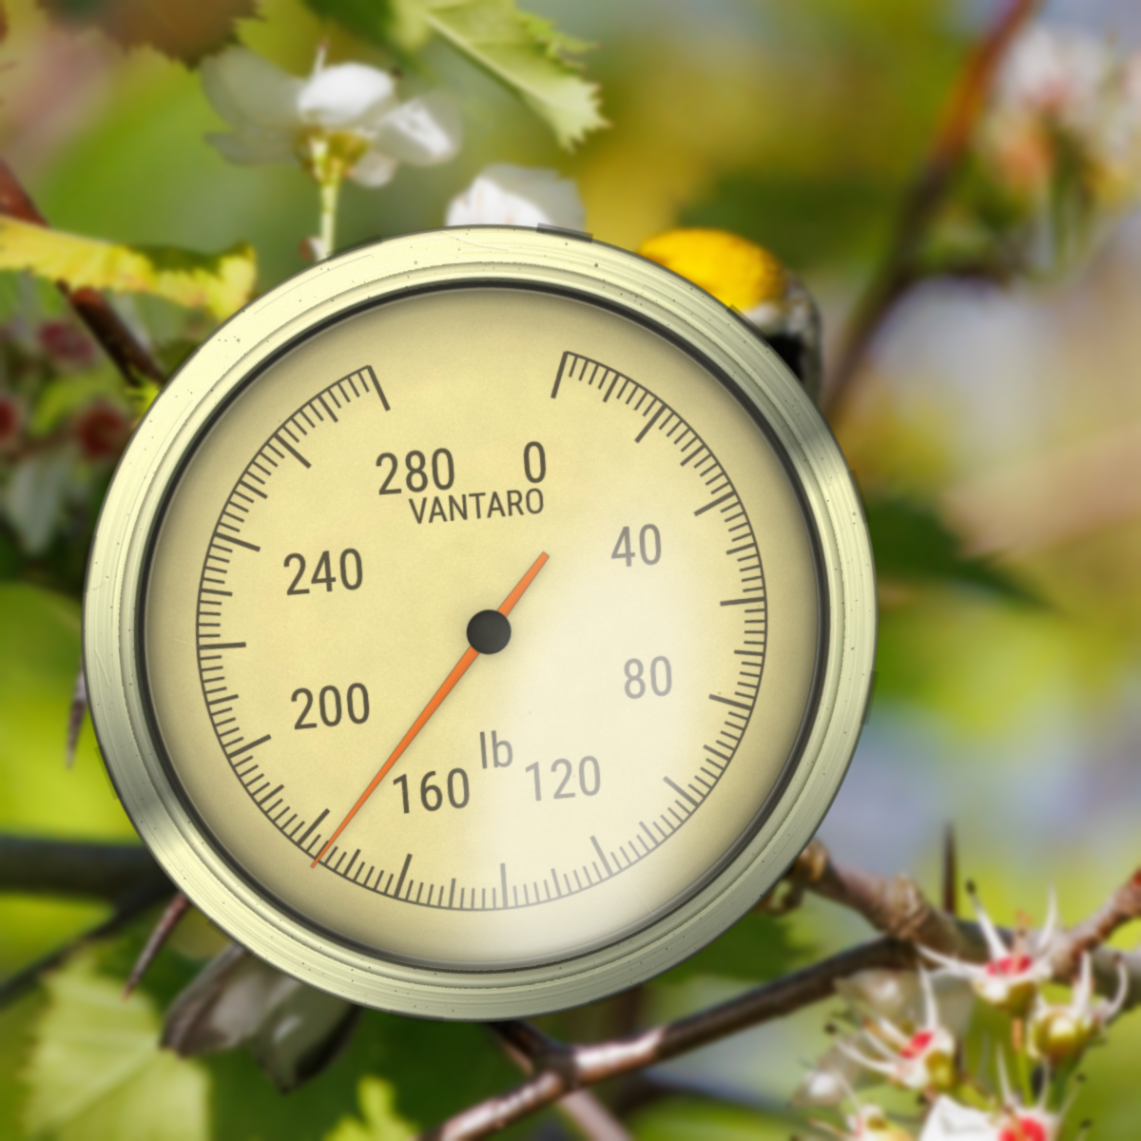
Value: 176 lb
